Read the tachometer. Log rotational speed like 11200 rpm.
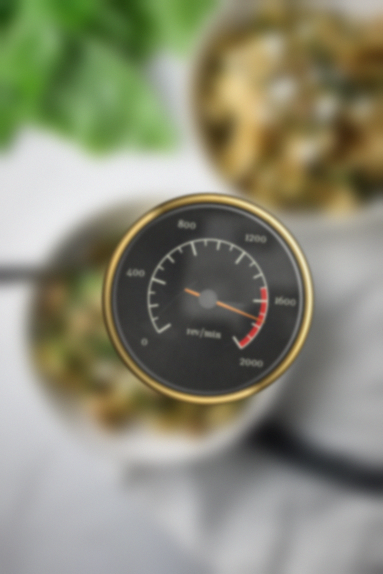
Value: 1750 rpm
